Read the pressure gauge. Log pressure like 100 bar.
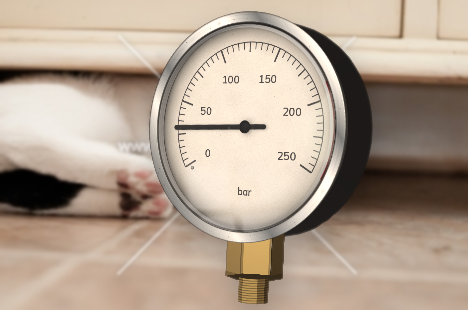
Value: 30 bar
